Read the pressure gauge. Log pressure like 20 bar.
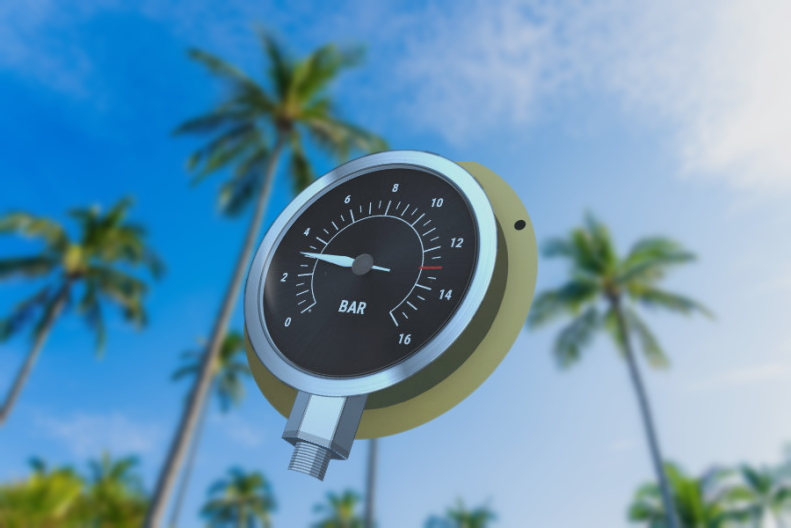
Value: 3 bar
